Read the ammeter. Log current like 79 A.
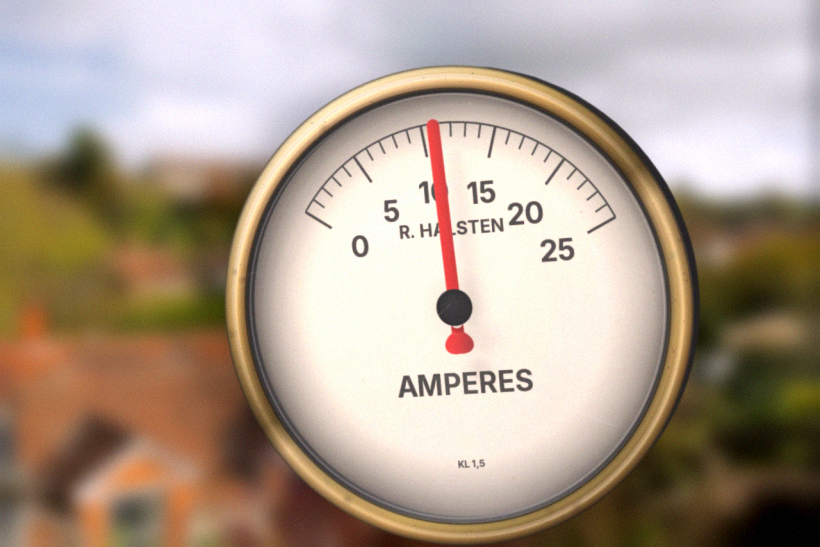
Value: 11 A
